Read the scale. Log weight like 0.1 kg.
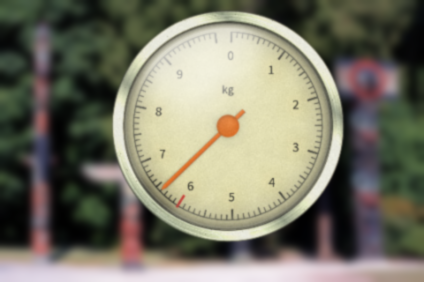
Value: 6.4 kg
